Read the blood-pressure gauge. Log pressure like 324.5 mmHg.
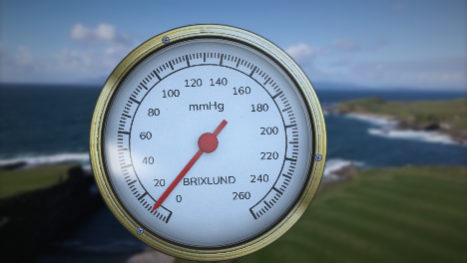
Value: 10 mmHg
